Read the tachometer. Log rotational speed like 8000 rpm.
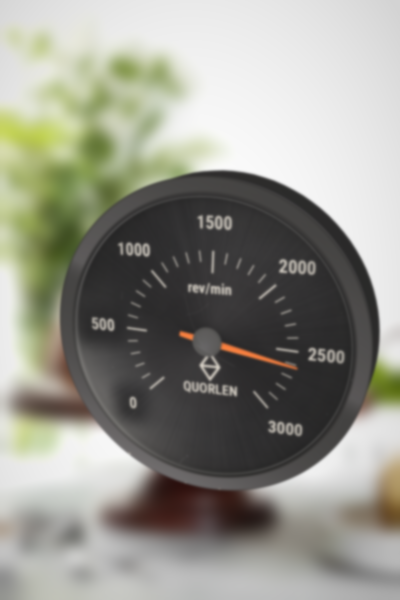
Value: 2600 rpm
